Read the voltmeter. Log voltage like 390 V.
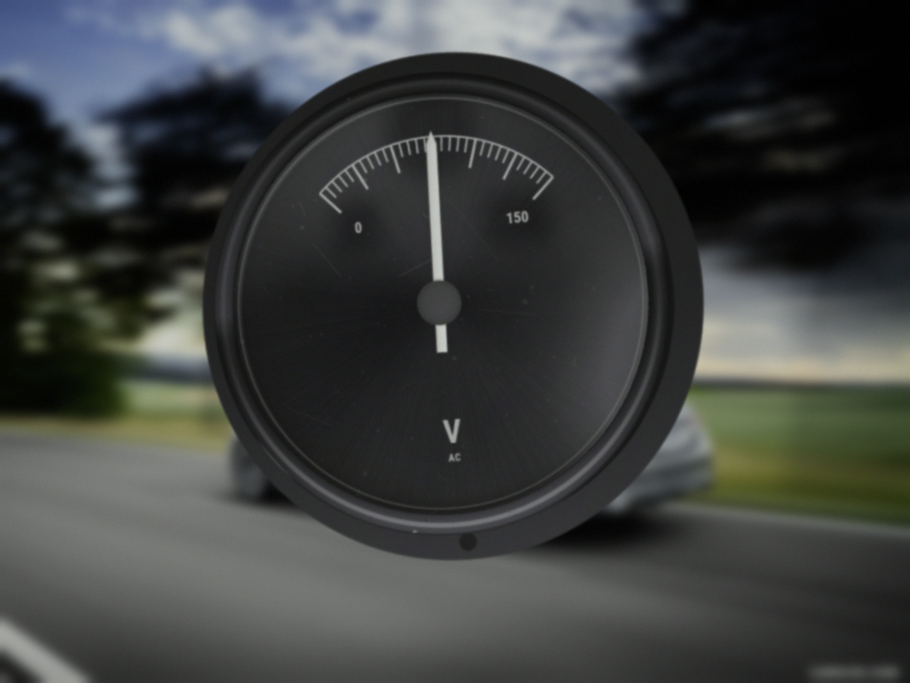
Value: 75 V
